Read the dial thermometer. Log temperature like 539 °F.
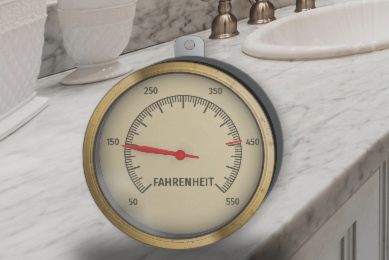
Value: 150 °F
